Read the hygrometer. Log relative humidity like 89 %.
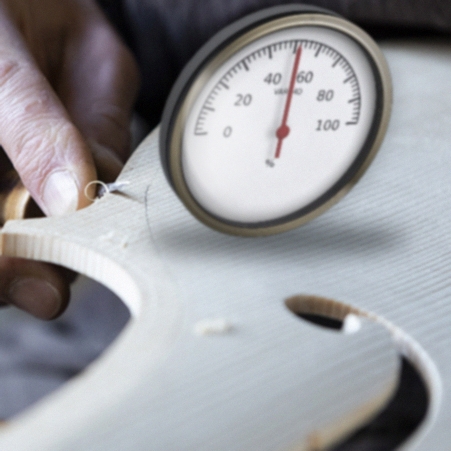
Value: 50 %
